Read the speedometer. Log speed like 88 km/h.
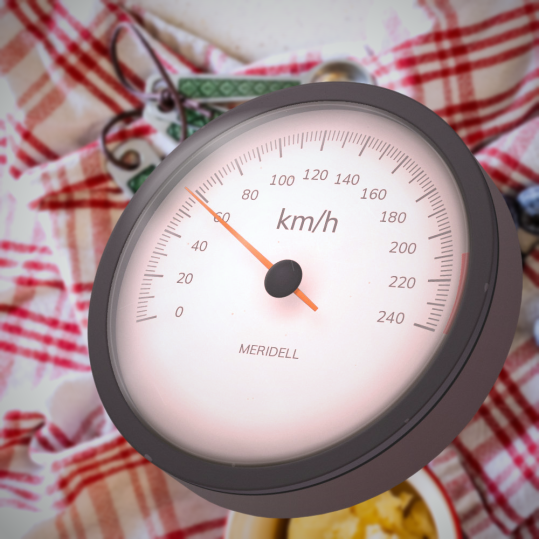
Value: 58 km/h
